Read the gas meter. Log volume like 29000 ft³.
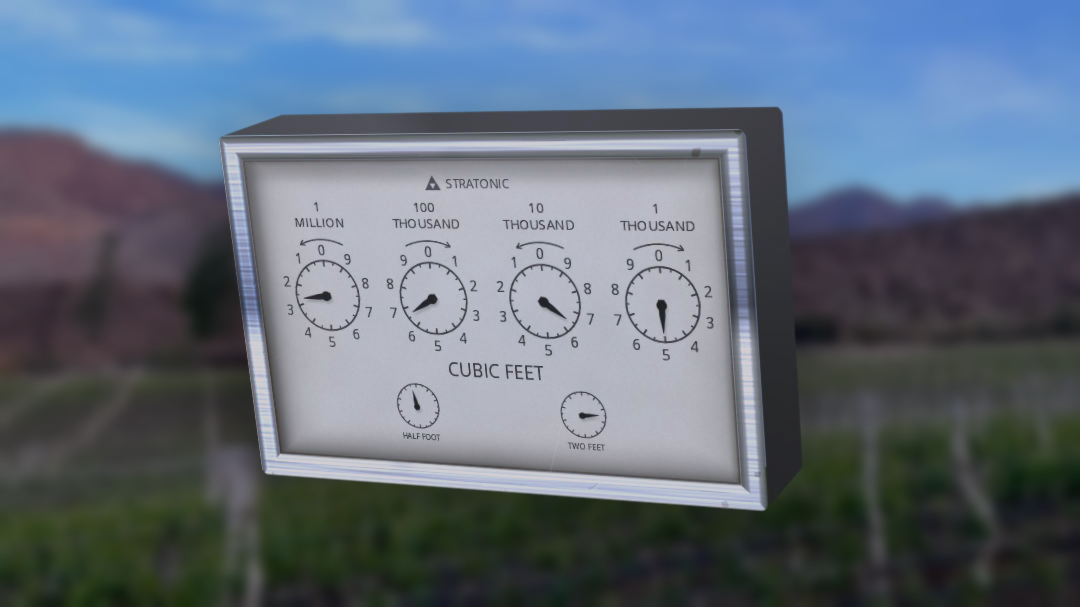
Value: 266500 ft³
